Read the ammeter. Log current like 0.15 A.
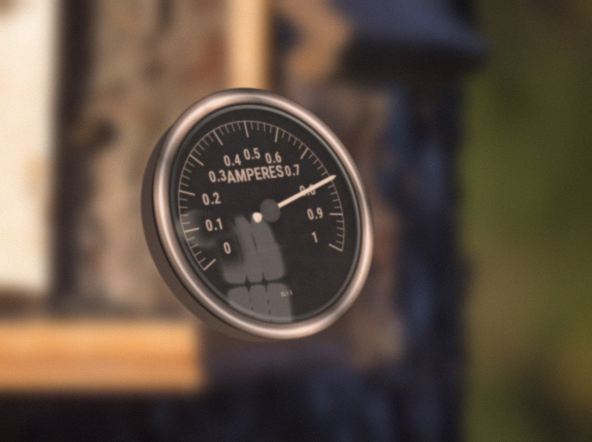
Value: 0.8 A
